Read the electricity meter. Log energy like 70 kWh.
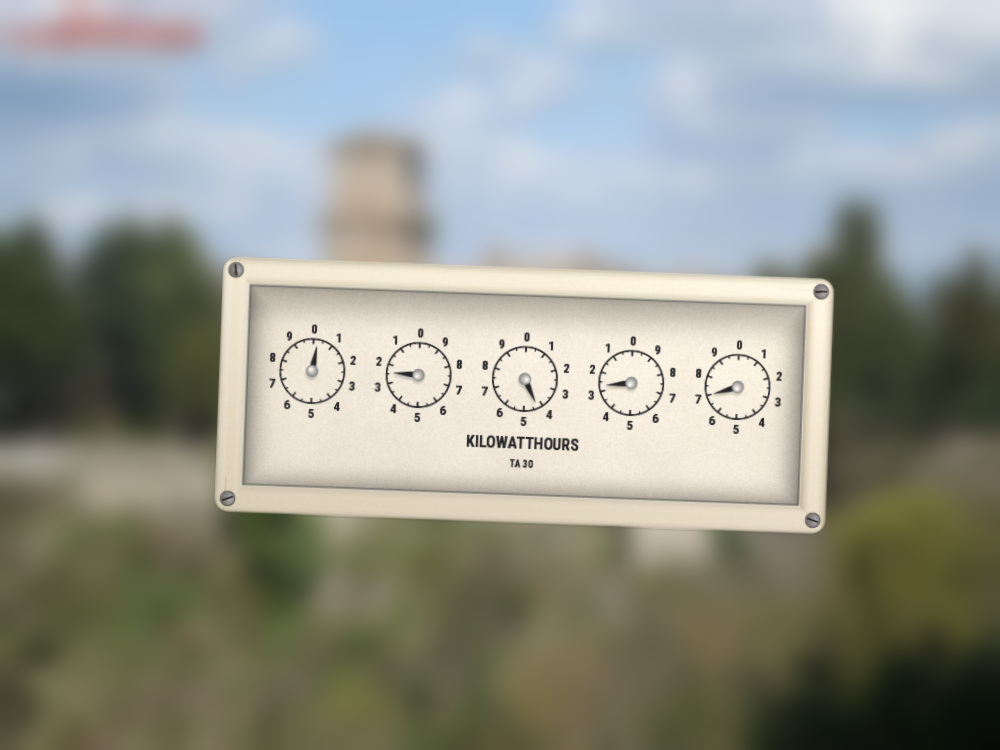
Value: 2427 kWh
